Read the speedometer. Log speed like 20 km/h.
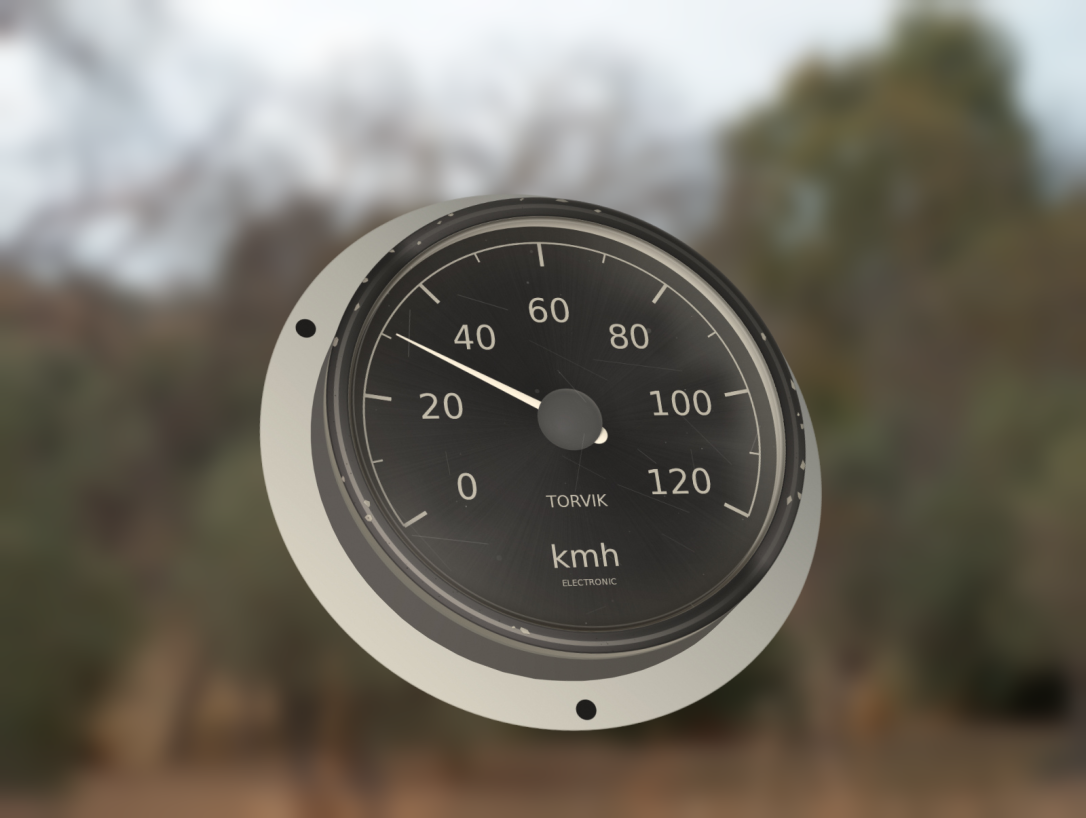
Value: 30 km/h
